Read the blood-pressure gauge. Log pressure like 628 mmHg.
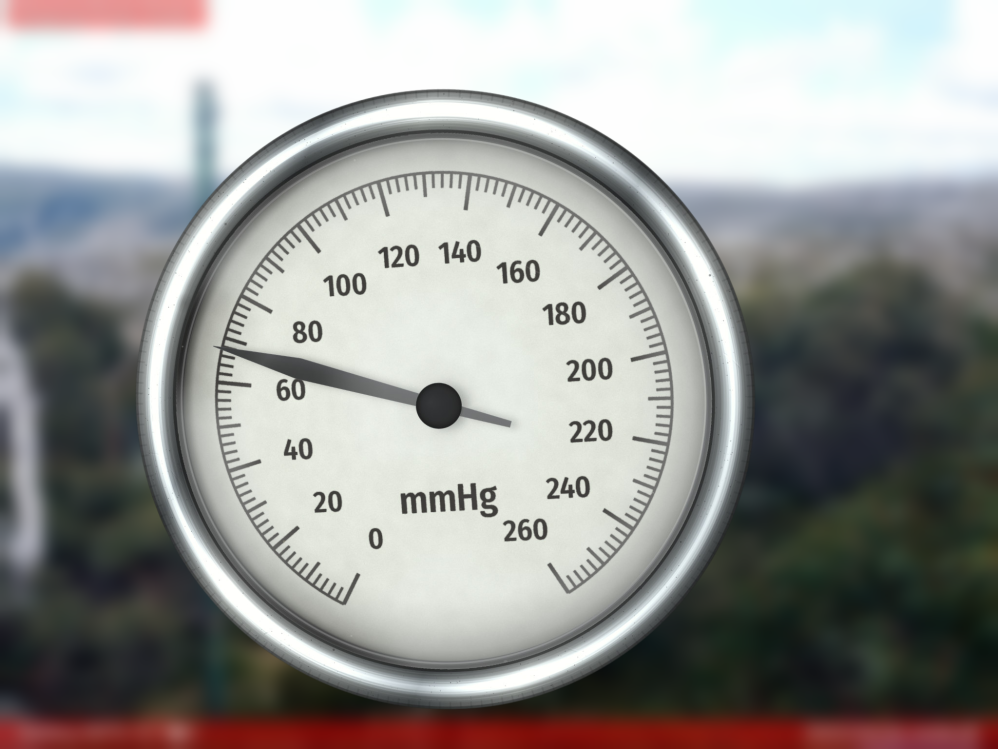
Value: 68 mmHg
